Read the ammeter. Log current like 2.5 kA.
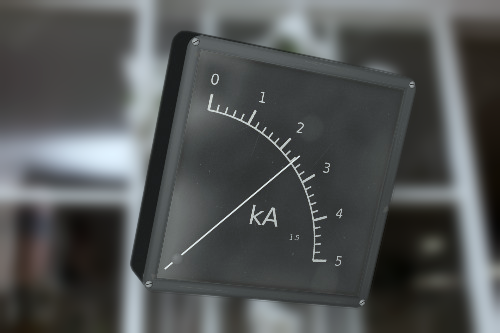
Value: 2.4 kA
